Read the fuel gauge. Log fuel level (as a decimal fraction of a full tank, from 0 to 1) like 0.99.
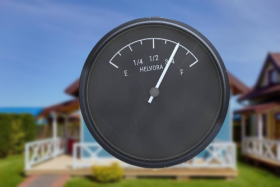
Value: 0.75
